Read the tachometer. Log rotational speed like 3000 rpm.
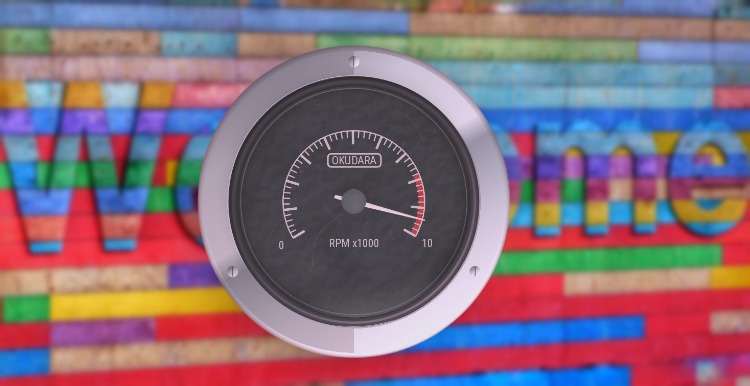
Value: 9400 rpm
